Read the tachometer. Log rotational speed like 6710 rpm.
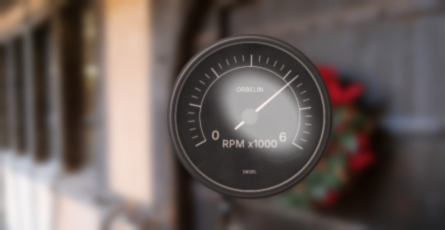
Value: 4200 rpm
